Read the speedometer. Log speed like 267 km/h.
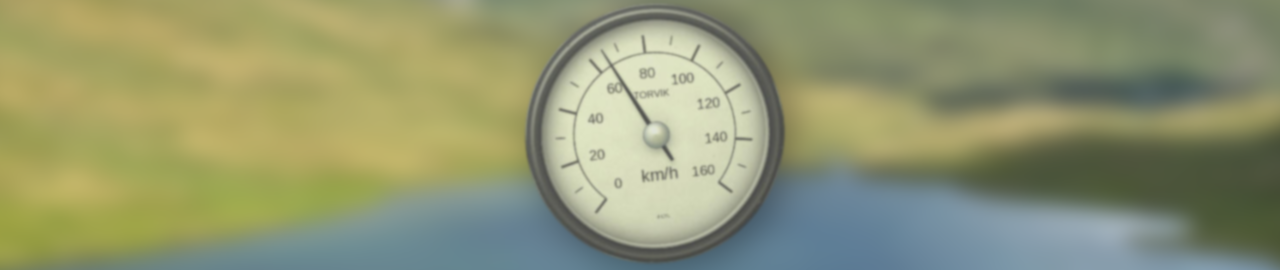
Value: 65 km/h
